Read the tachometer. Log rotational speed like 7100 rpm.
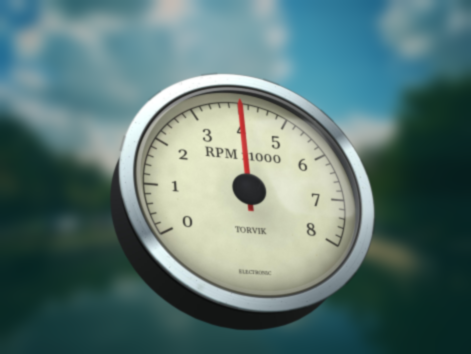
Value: 4000 rpm
